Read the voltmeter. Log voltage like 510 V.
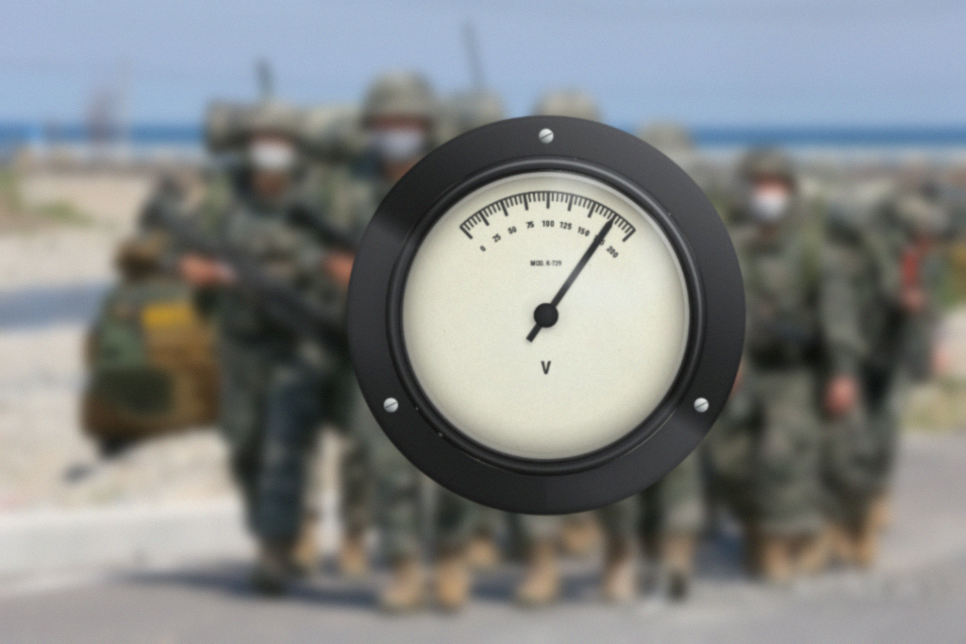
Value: 175 V
